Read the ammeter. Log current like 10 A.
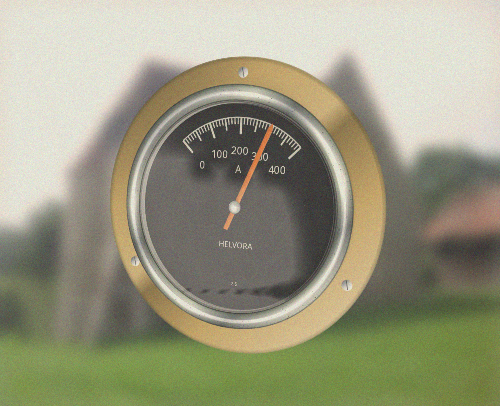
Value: 300 A
